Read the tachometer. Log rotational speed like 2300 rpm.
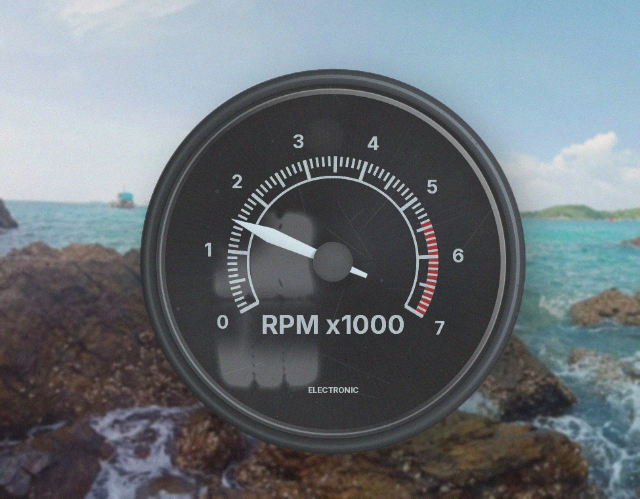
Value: 1500 rpm
